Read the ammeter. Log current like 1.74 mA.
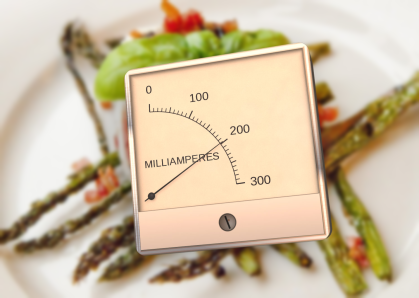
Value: 200 mA
